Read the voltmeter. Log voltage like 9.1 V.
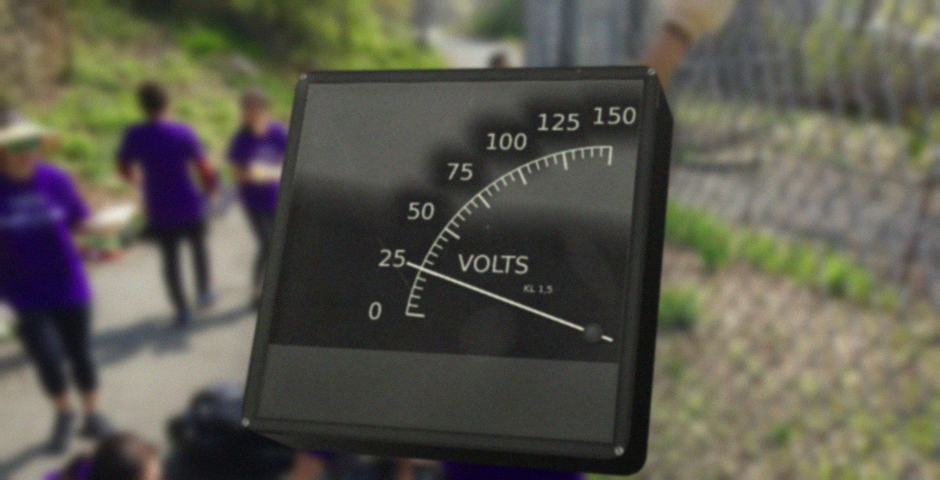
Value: 25 V
